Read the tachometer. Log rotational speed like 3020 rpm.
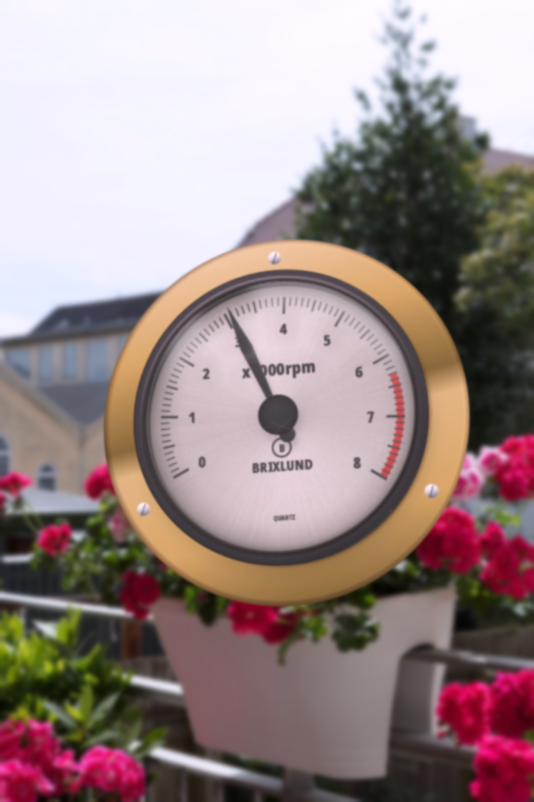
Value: 3100 rpm
